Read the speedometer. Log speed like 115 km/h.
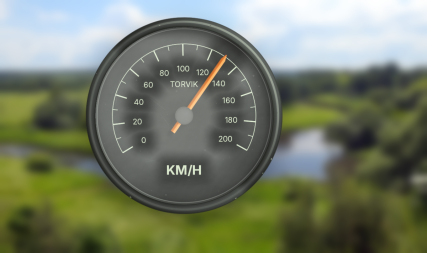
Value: 130 km/h
